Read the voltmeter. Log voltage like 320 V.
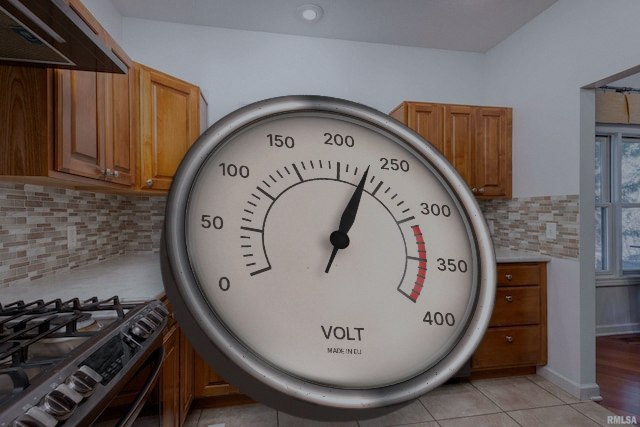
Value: 230 V
